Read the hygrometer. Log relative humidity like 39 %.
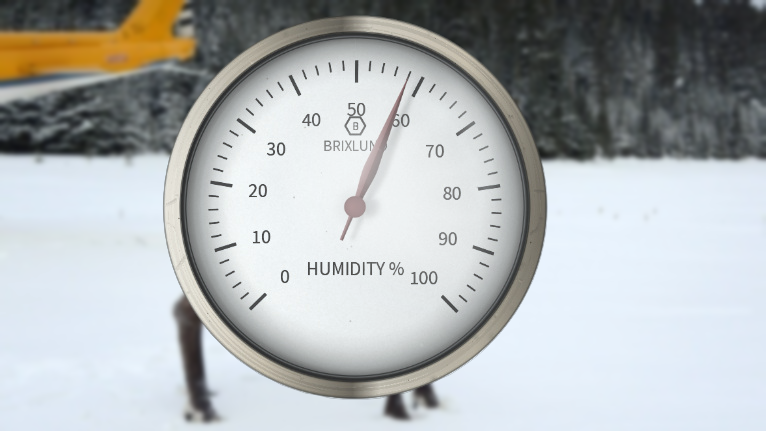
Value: 58 %
